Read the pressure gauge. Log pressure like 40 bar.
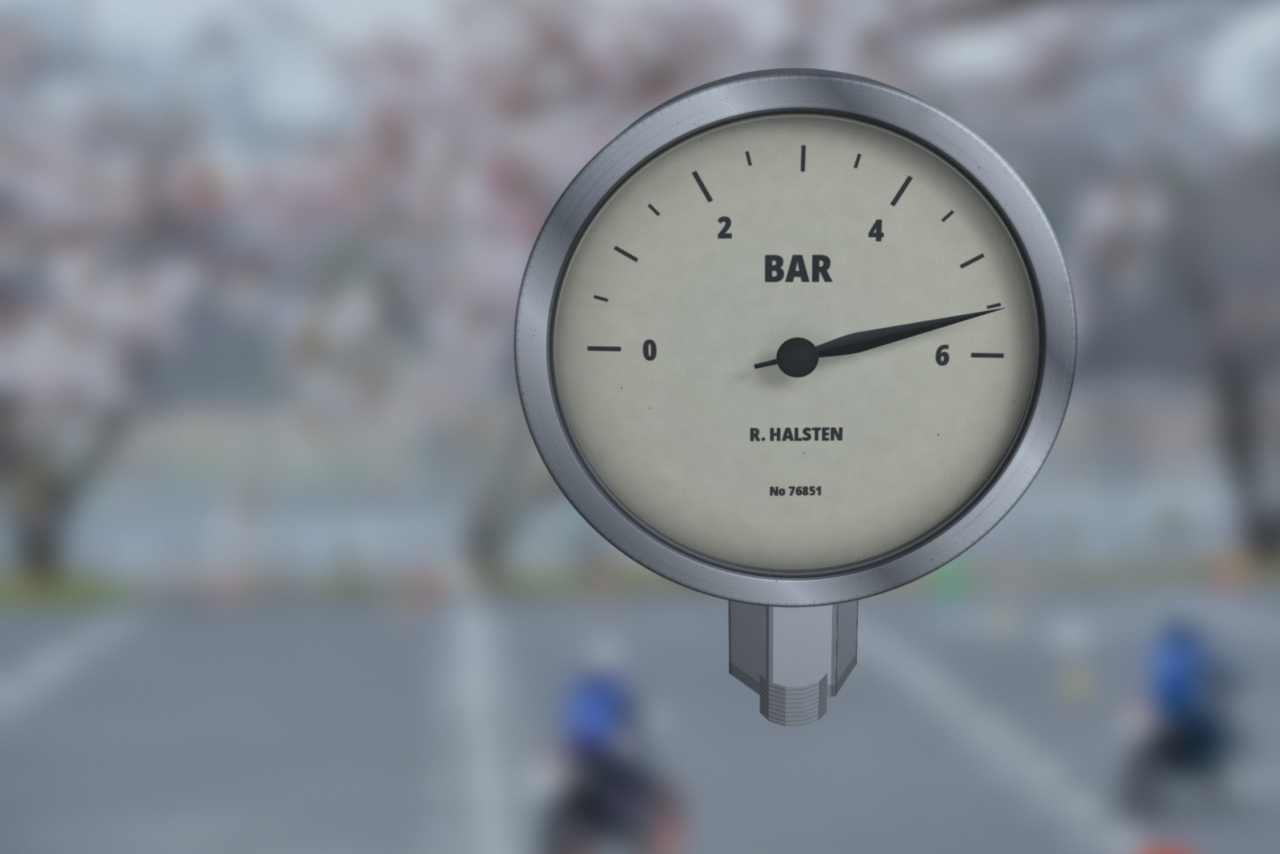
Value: 5.5 bar
